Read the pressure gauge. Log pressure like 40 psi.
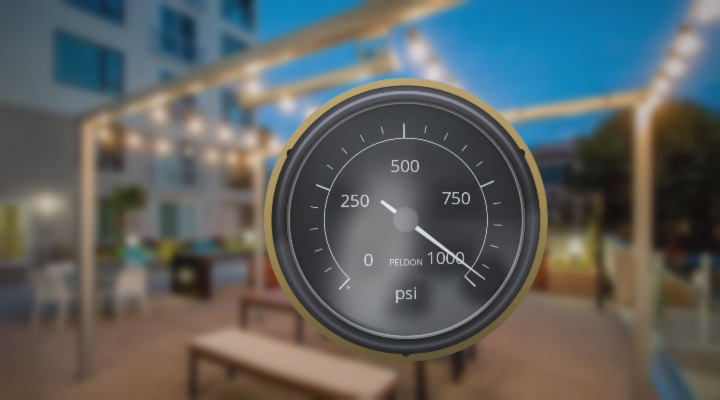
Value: 975 psi
